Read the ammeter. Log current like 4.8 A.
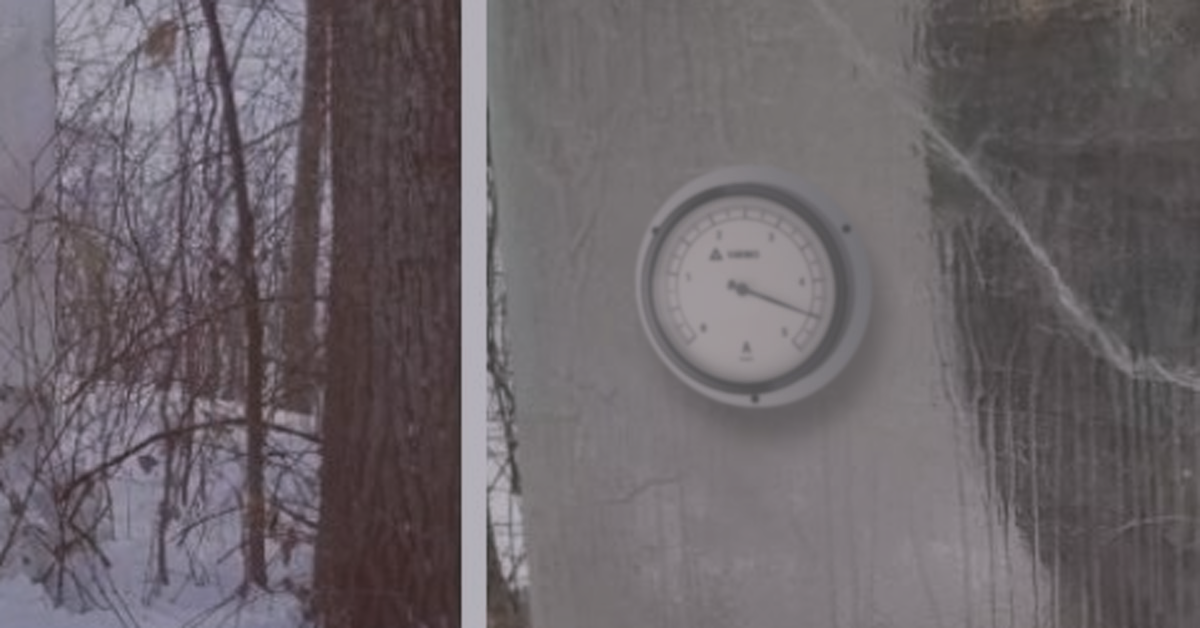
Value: 4.5 A
